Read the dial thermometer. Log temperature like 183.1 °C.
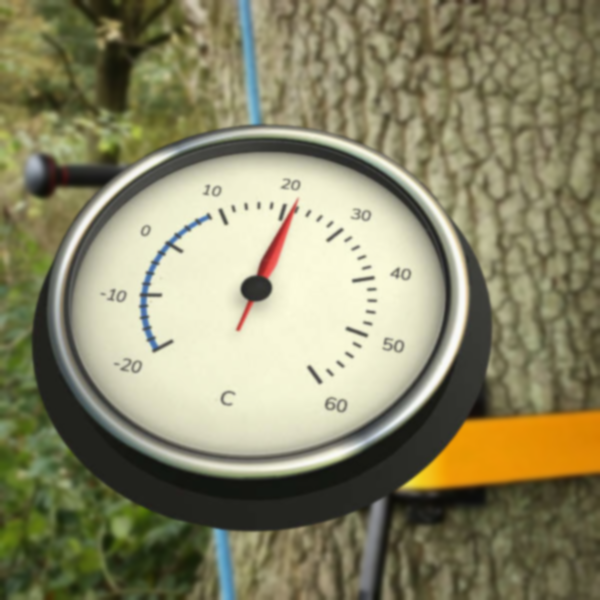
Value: 22 °C
